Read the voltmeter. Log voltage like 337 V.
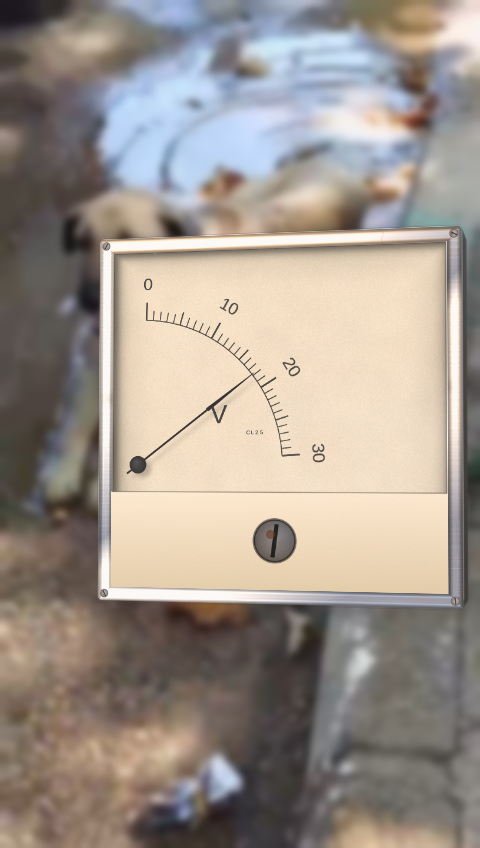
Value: 18 V
